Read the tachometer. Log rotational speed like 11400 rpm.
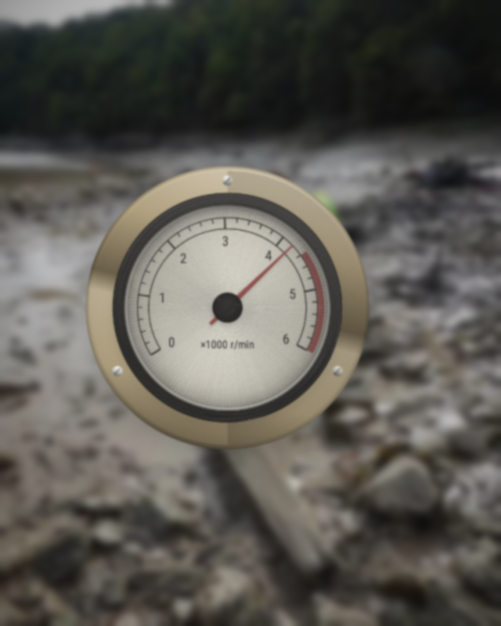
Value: 4200 rpm
